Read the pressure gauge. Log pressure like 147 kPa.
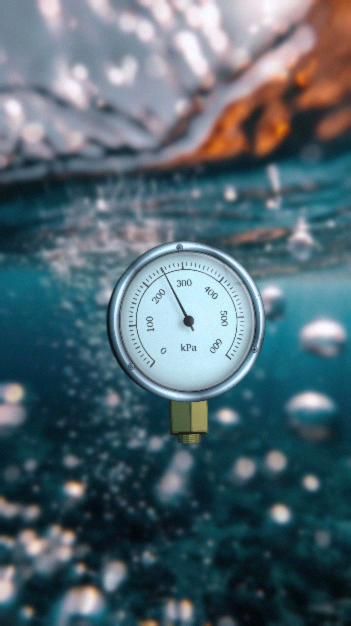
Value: 250 kPa
